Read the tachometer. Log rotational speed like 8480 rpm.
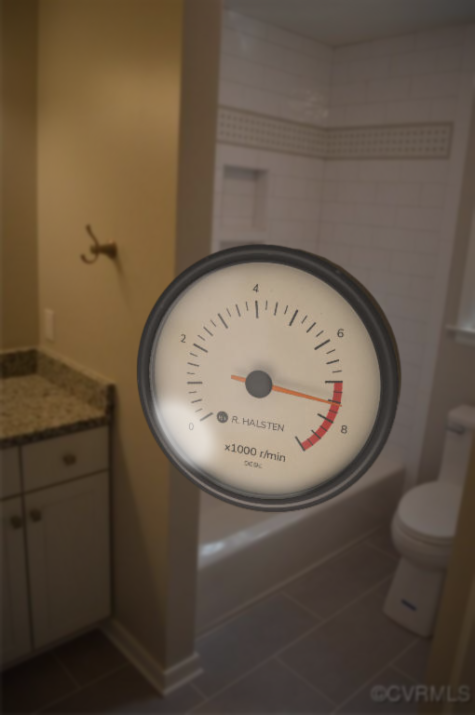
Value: 7500 rpm
